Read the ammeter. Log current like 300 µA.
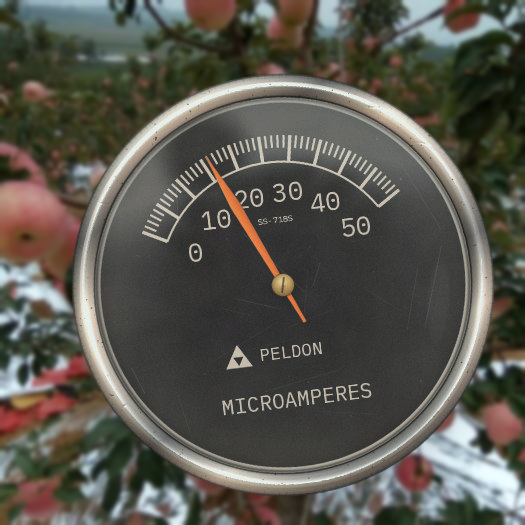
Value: 16 µA
